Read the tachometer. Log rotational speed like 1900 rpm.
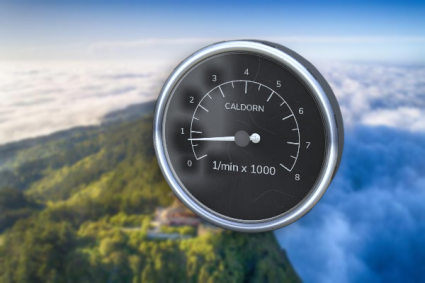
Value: 750 rpm
